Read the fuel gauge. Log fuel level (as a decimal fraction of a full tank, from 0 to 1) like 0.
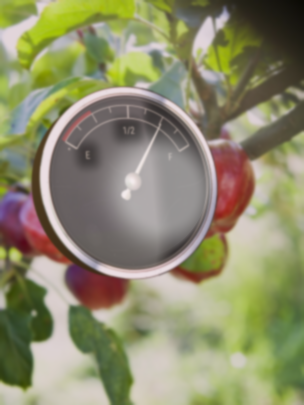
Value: 0.75
